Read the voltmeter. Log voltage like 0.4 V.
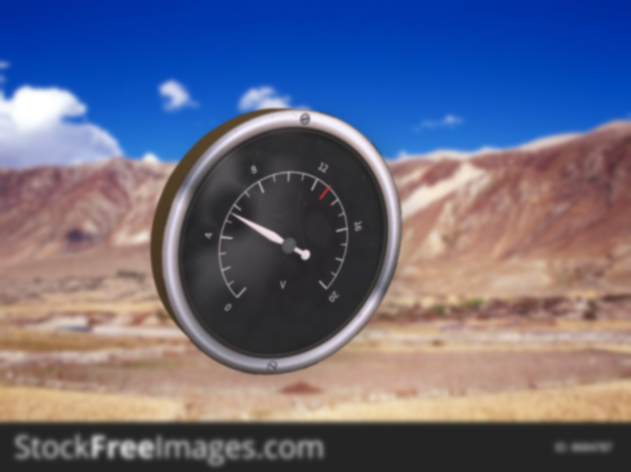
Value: 5.5 V
